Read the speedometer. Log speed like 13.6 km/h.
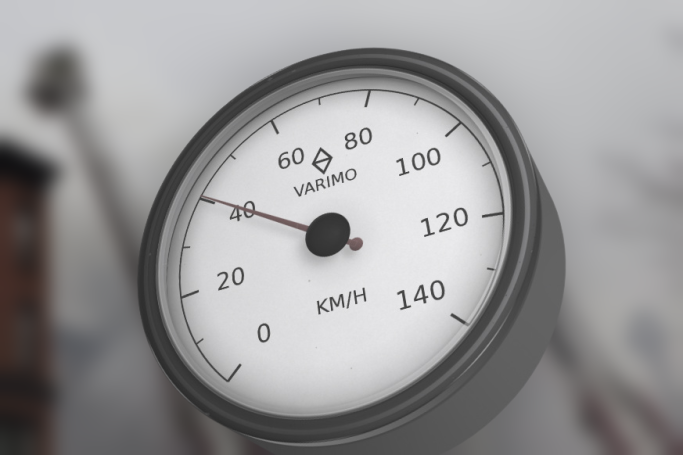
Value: 40 km/h
